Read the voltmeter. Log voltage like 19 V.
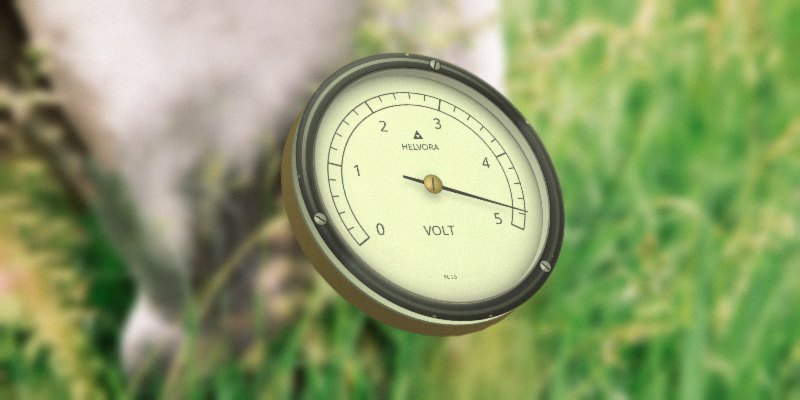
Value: 4.8 V
